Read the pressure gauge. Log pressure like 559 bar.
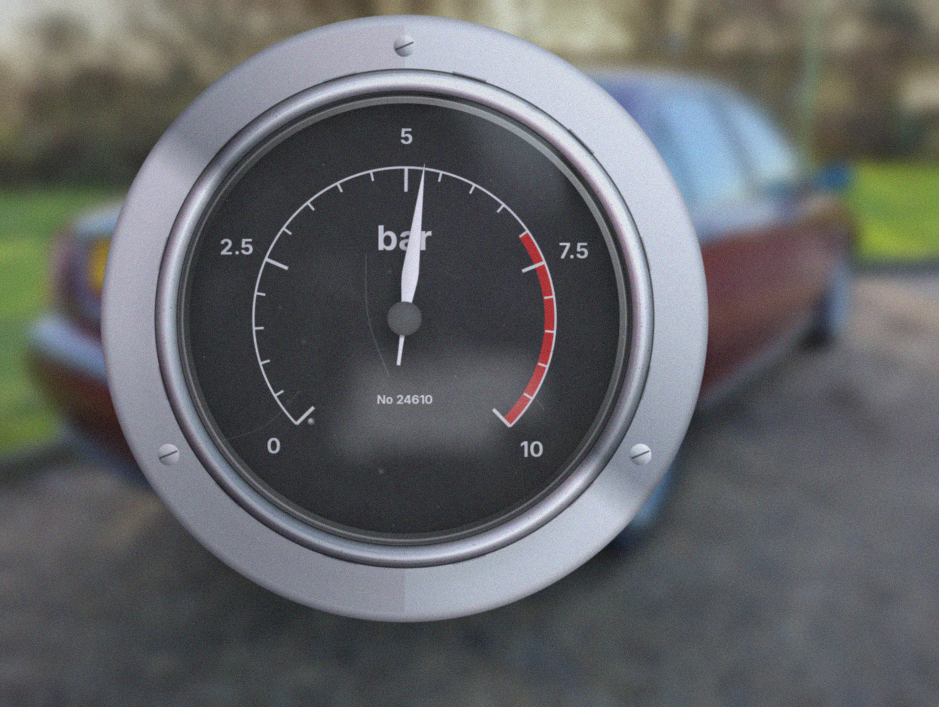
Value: 5.25 bar
